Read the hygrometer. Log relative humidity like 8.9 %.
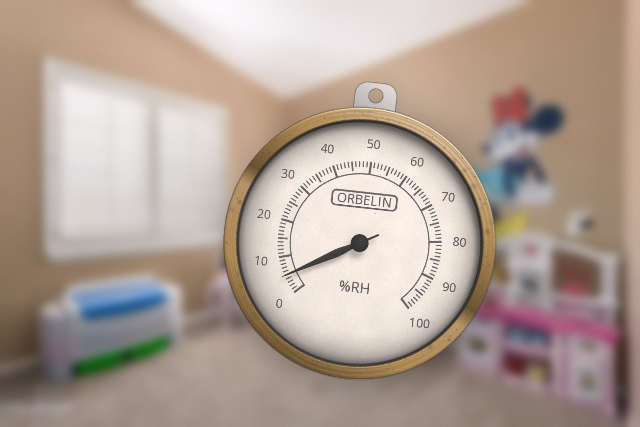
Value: 5 %
